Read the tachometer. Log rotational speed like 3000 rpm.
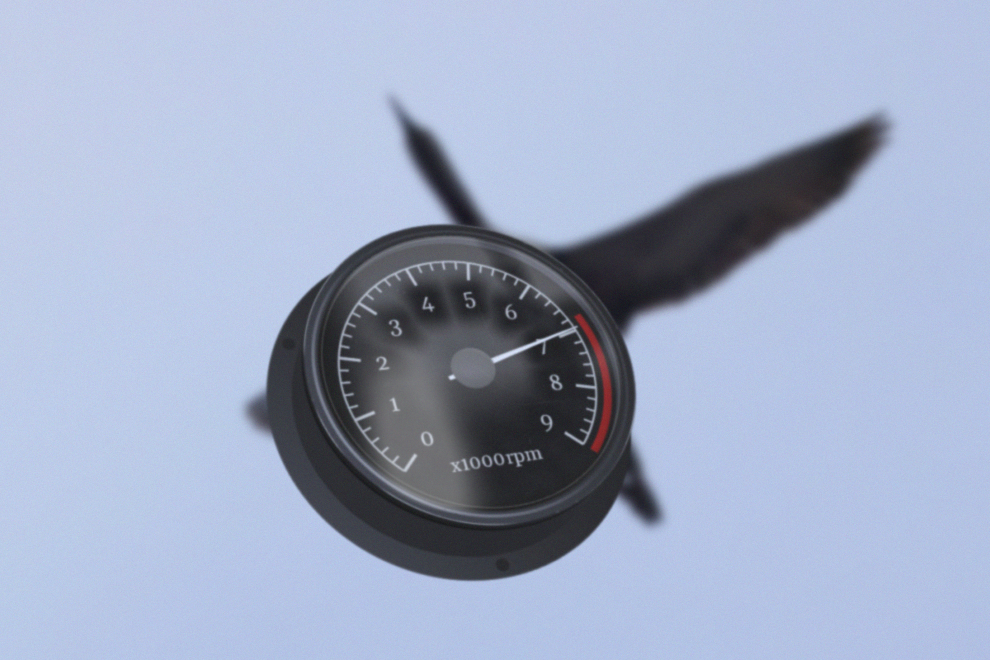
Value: 7000 rpm
